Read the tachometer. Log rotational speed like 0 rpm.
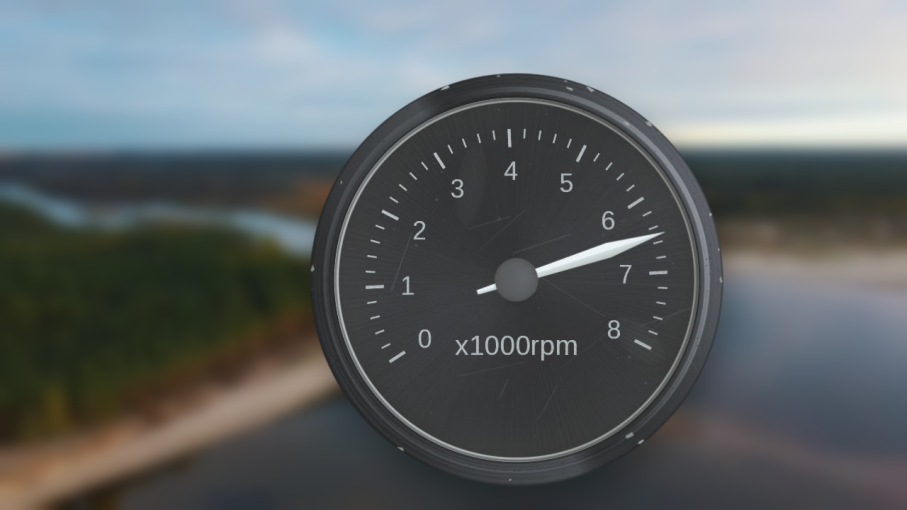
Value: 6500 rpm
